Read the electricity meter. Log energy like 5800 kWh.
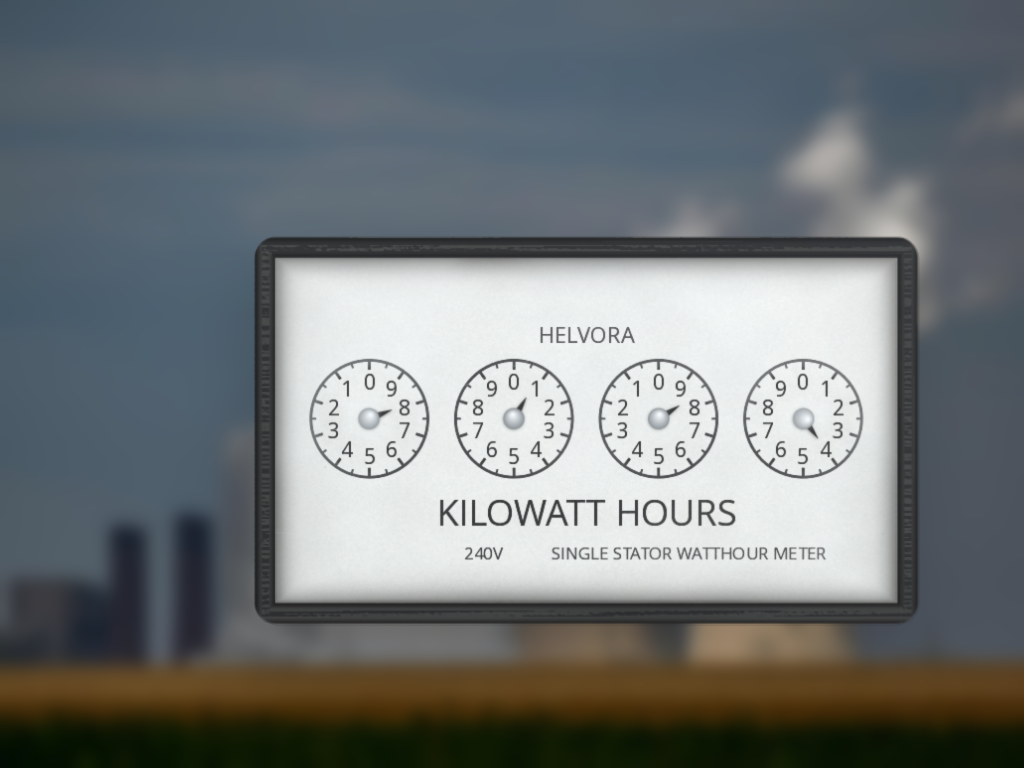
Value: 8084 kWh
